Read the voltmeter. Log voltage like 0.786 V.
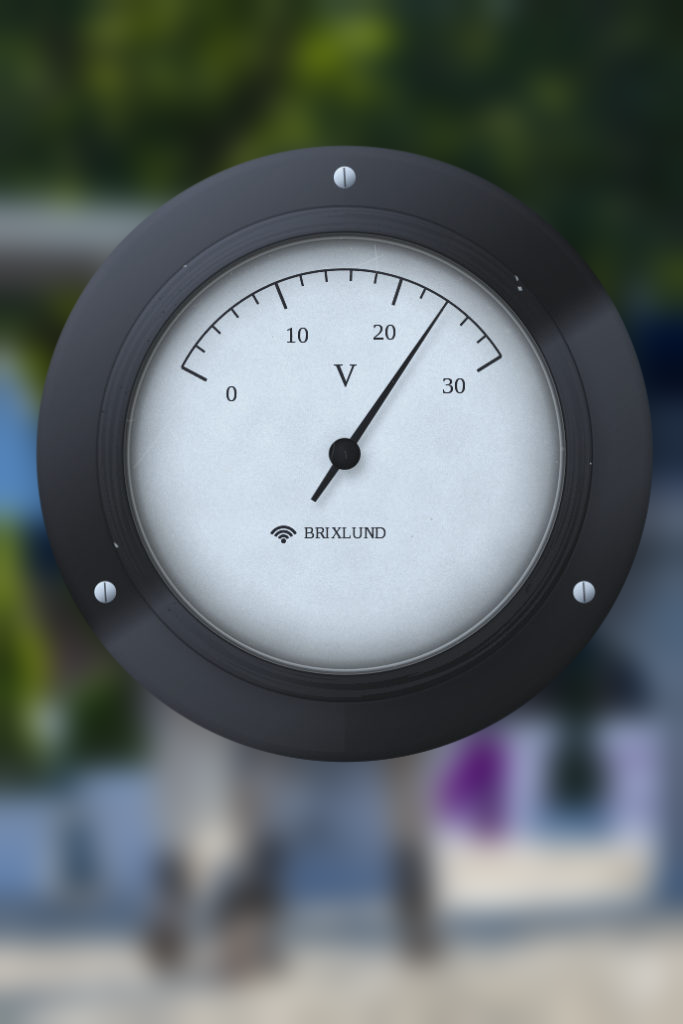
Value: 24 V
